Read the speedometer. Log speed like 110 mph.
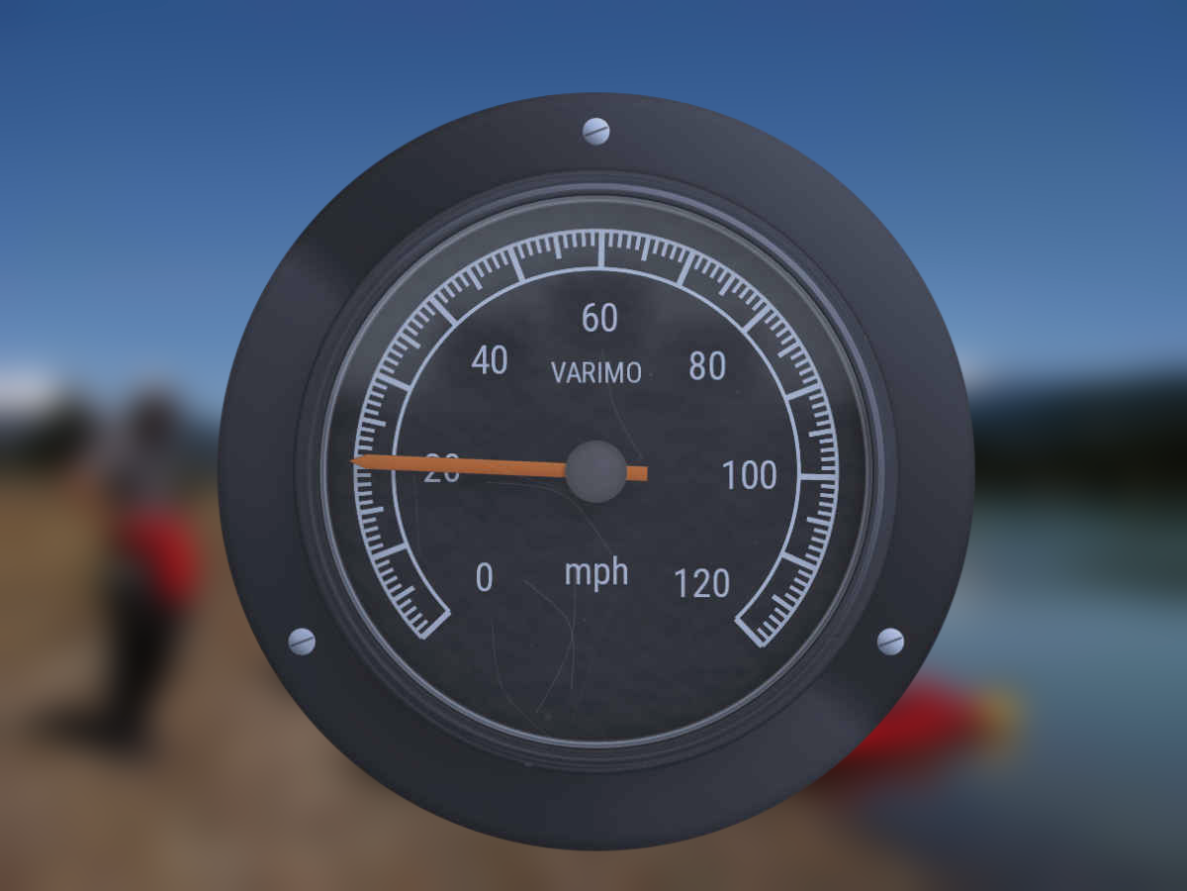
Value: 20.5 mph
